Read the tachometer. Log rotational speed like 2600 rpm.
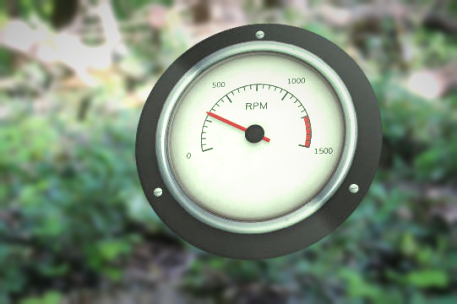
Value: 300 rpm
